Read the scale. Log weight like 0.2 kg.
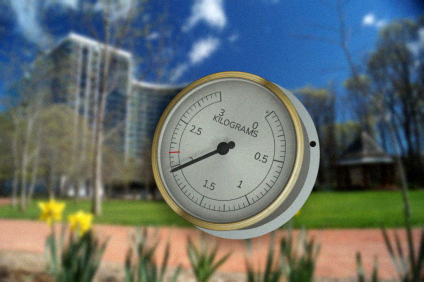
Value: 1.95 kg
